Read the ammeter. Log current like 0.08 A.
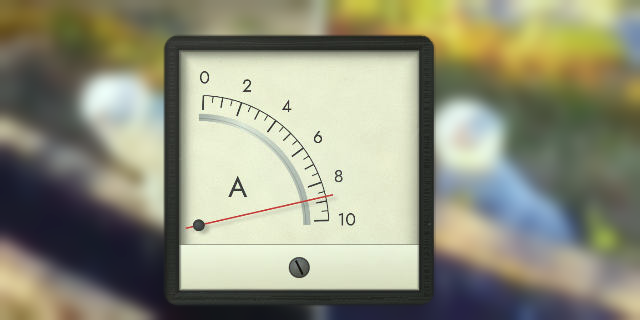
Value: 8.75 A
